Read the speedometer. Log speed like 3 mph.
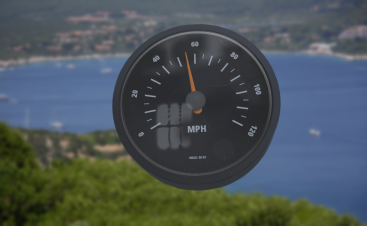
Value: 55 mph
